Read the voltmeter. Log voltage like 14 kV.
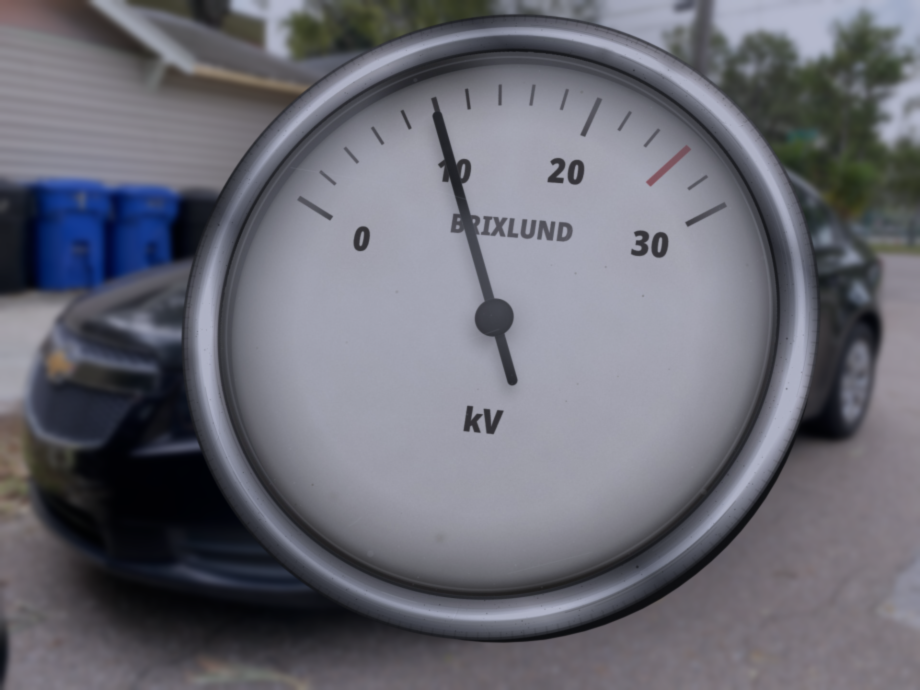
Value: 10 kV
